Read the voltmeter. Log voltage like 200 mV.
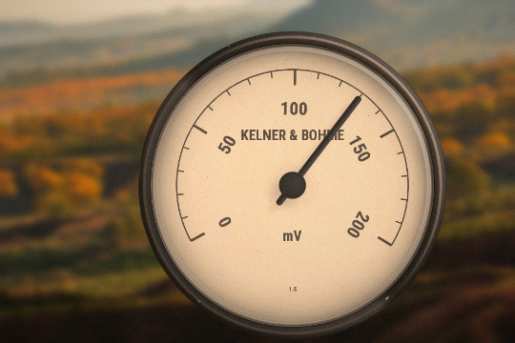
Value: 130 mV
